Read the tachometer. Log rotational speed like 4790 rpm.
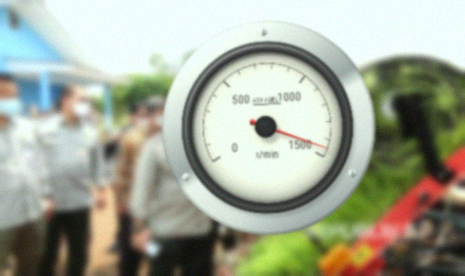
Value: 1450 rpm
